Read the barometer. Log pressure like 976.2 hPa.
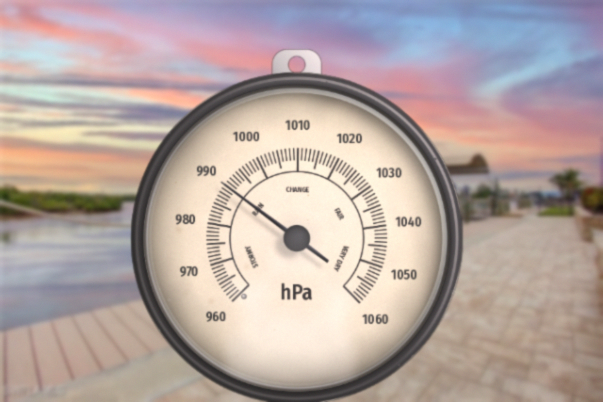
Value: 990 hPa
